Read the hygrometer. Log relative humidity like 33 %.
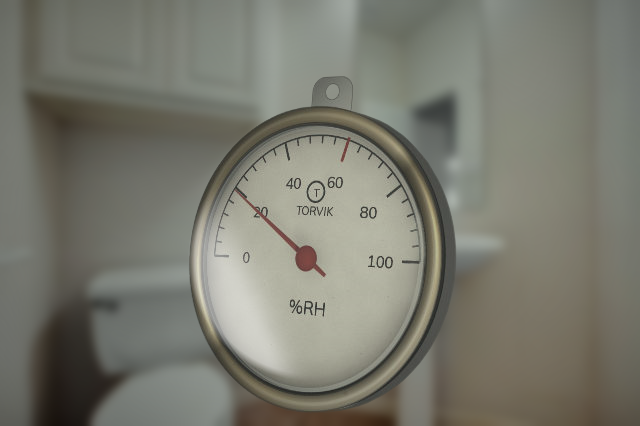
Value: 20 %
